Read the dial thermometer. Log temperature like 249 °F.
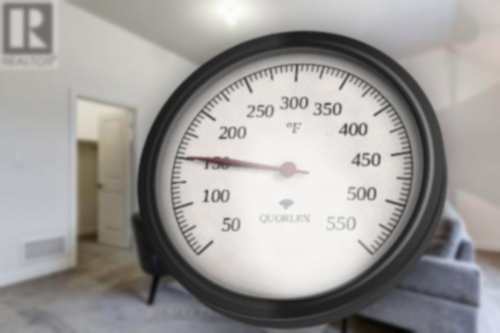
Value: 150 °F
